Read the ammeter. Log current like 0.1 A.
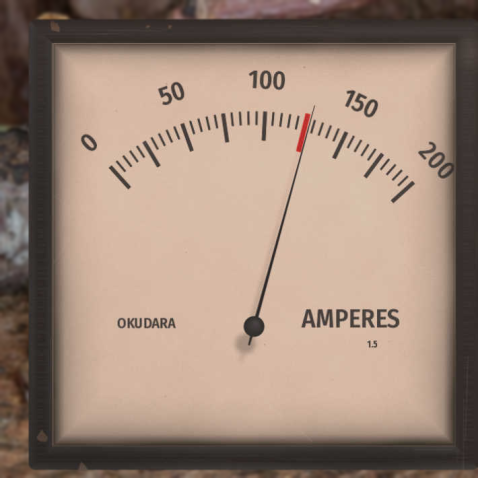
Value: 127.5 A
